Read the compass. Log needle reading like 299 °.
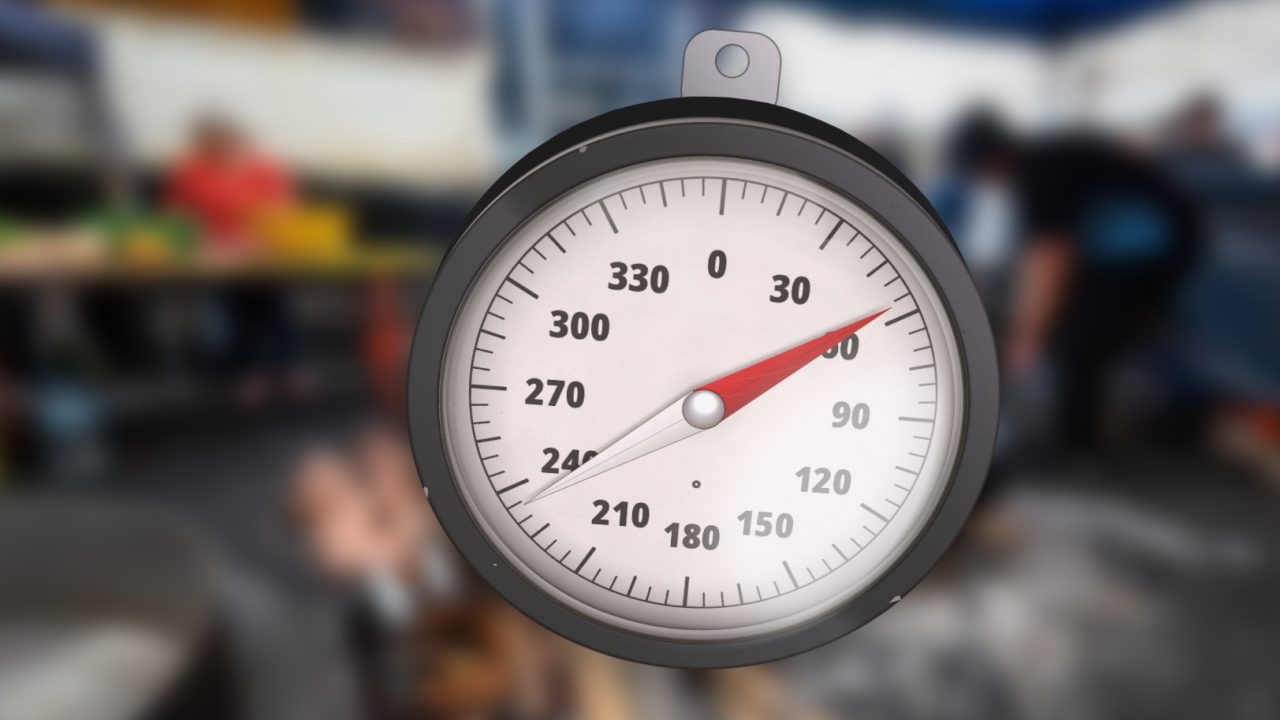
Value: 55 °
